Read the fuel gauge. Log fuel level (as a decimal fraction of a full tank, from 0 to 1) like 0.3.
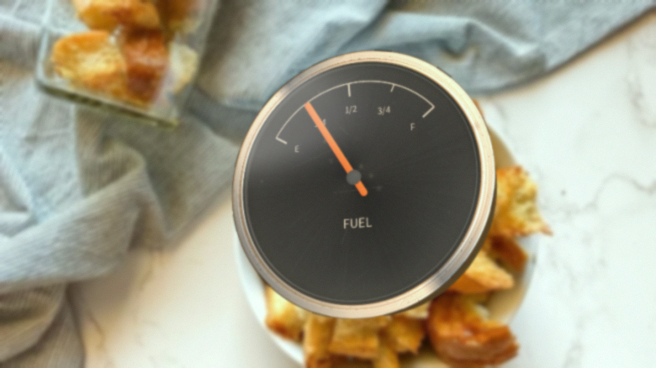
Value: 0.25
